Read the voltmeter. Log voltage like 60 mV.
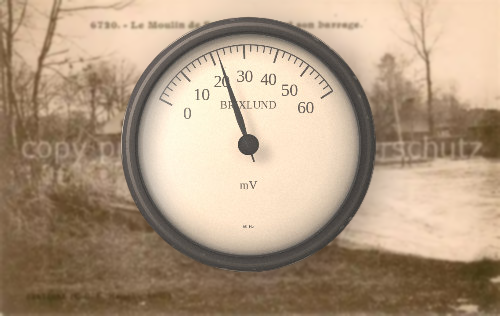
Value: 22 mV
